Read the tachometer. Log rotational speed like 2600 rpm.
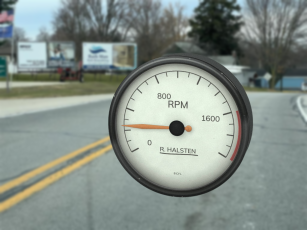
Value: 250 rpm
